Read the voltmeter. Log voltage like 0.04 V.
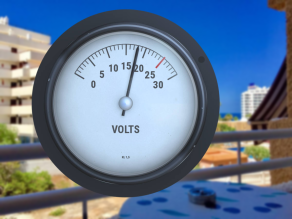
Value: 18 V
